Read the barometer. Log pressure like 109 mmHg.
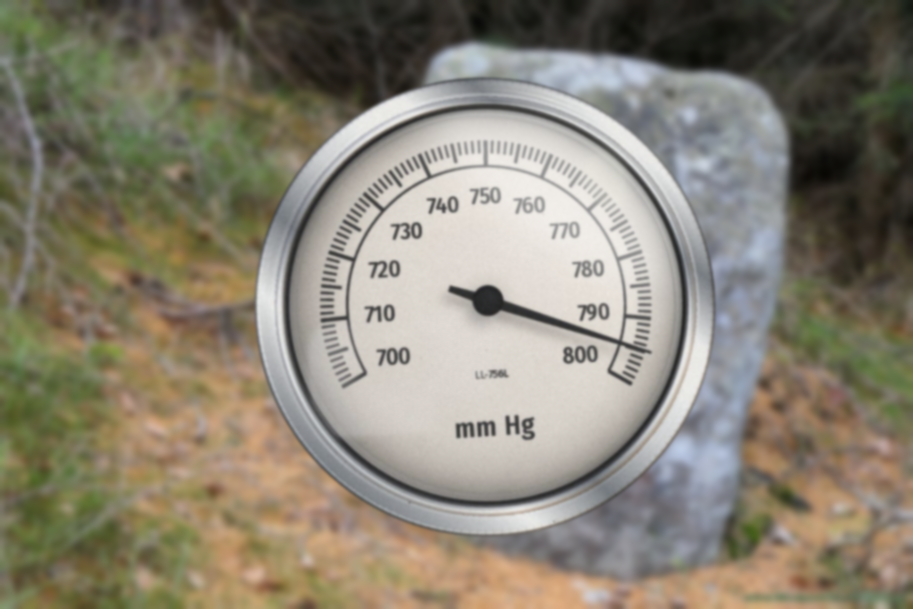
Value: 795 mmHg
